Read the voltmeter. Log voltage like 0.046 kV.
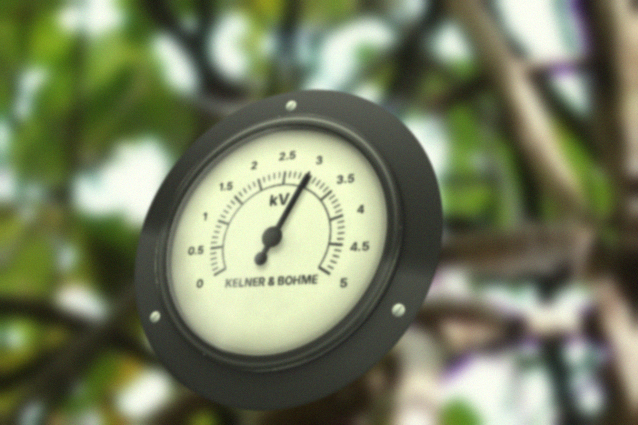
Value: 3 kV
